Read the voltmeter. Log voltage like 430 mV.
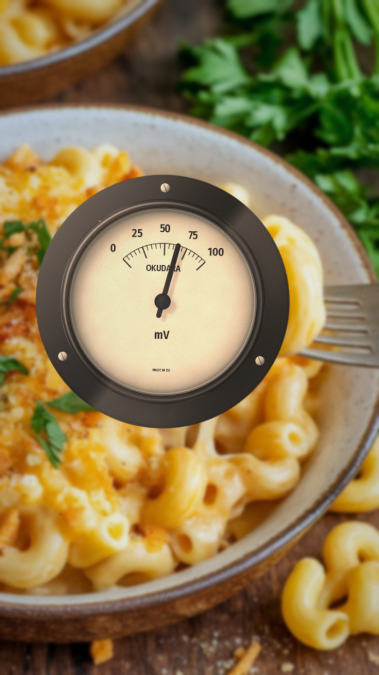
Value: 65 mV
